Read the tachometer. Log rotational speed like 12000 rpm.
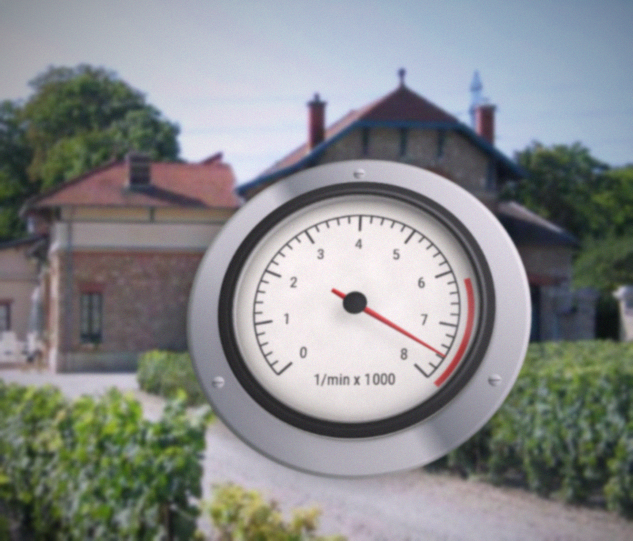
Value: 7600 rpm
